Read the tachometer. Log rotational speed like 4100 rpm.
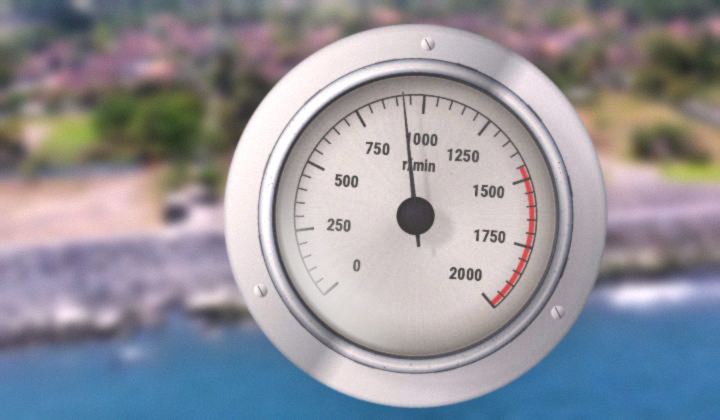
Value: 925 rpm
